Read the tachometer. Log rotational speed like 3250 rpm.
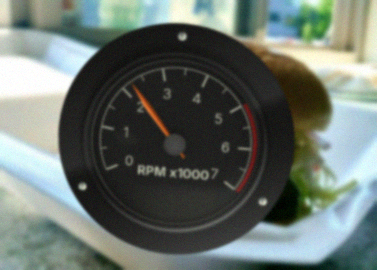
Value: 2250 rpm
